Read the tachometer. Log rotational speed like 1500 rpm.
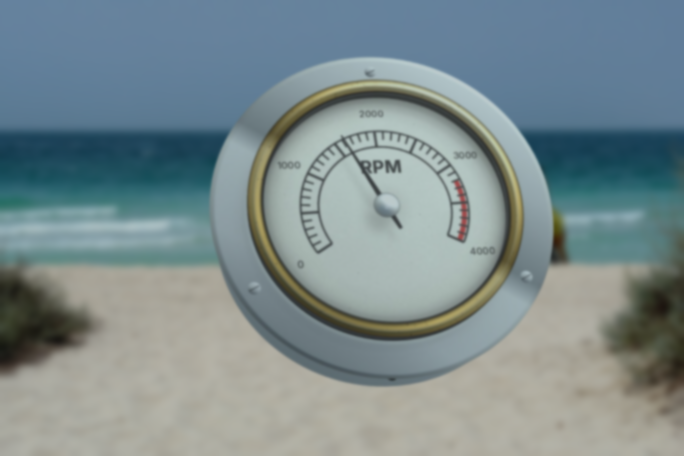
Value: 1600 rpm
